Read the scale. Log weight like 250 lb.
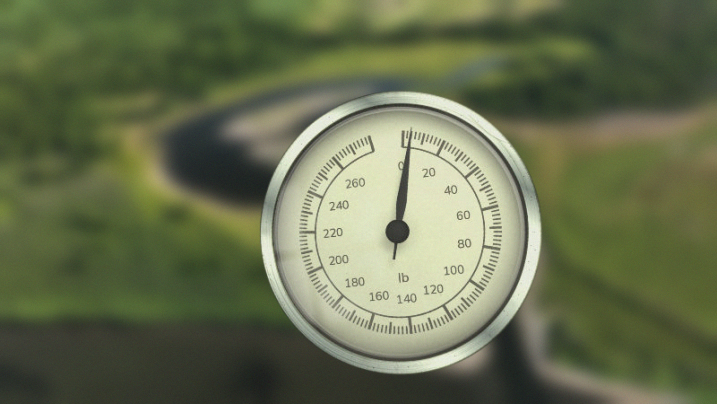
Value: 4 lb
